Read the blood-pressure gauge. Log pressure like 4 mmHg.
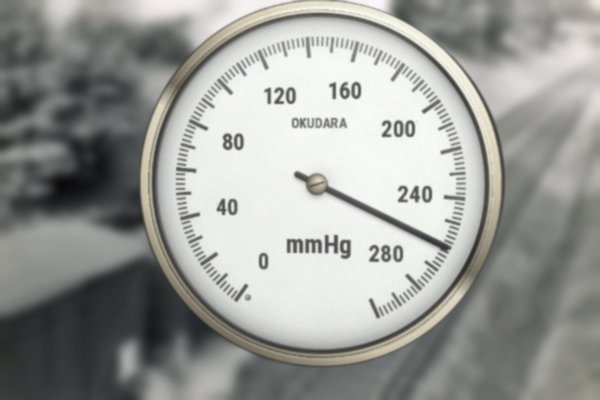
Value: 260 mmHg
